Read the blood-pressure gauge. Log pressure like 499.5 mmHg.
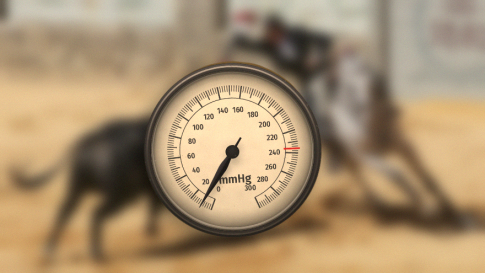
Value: 10 mmHg
